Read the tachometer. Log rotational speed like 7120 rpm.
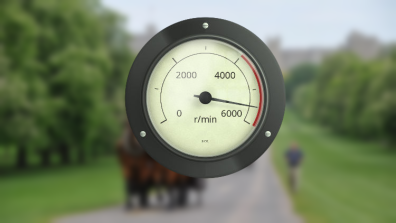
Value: 5500 rpm
